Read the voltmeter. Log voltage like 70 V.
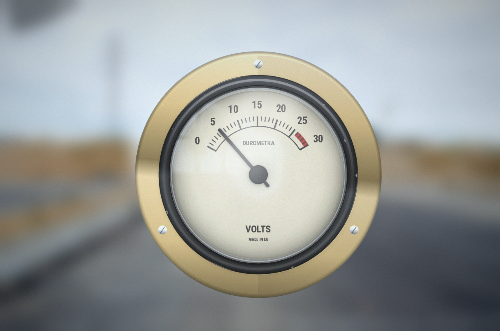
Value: 5 V
